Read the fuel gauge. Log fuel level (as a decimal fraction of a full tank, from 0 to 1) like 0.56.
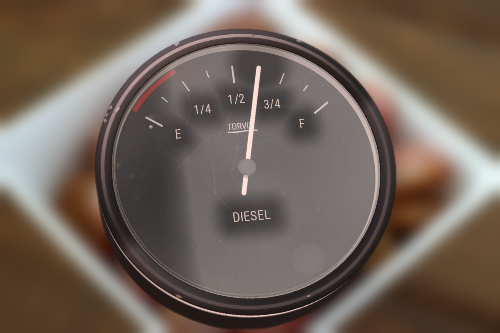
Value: 0.625
